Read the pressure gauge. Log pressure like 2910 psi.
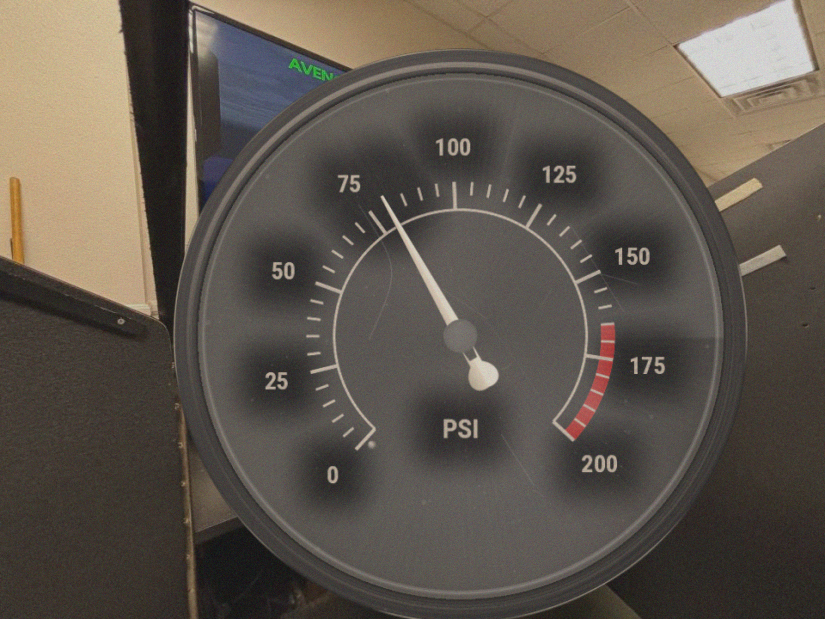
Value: 80 psi
